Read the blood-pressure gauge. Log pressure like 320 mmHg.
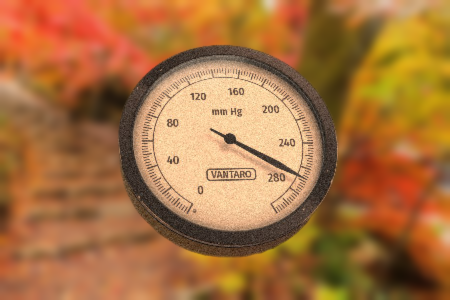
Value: 270 mmHg
